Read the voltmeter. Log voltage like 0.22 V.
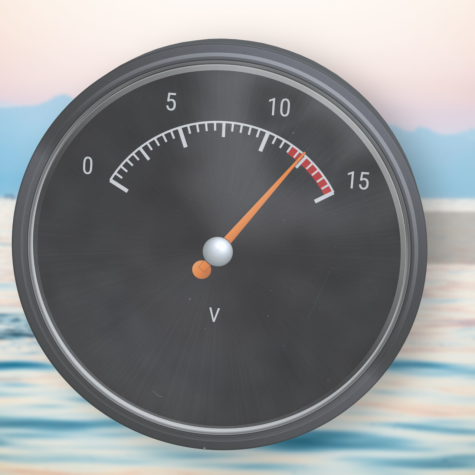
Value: 12.25 V
